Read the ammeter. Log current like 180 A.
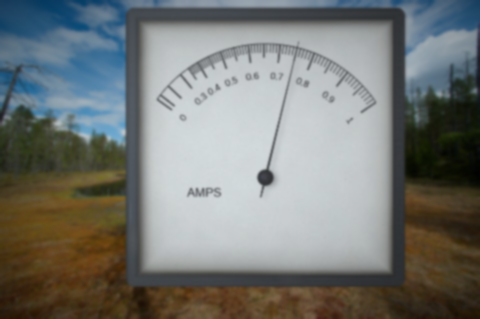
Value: 0.75 A
